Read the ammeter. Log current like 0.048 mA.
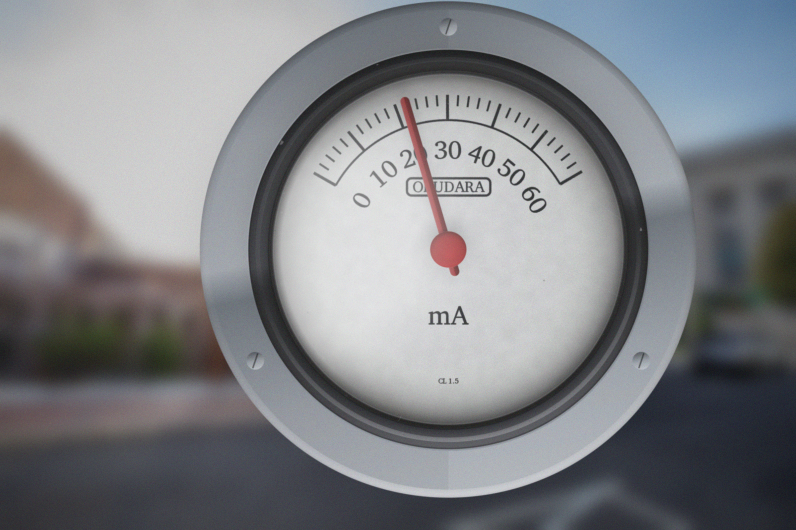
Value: 22 mA
